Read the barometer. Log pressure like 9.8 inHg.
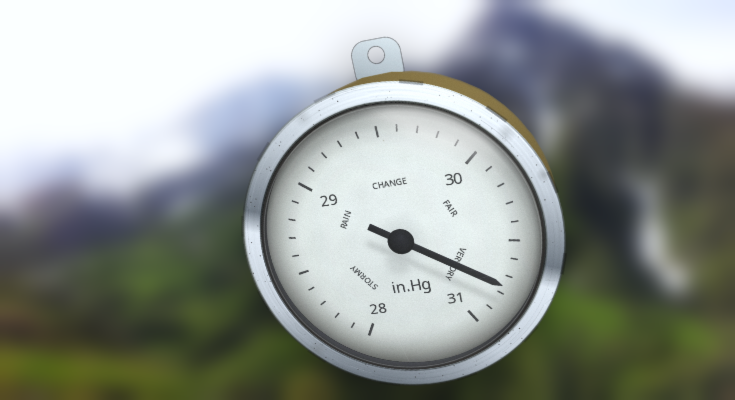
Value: 30.75 inHg
